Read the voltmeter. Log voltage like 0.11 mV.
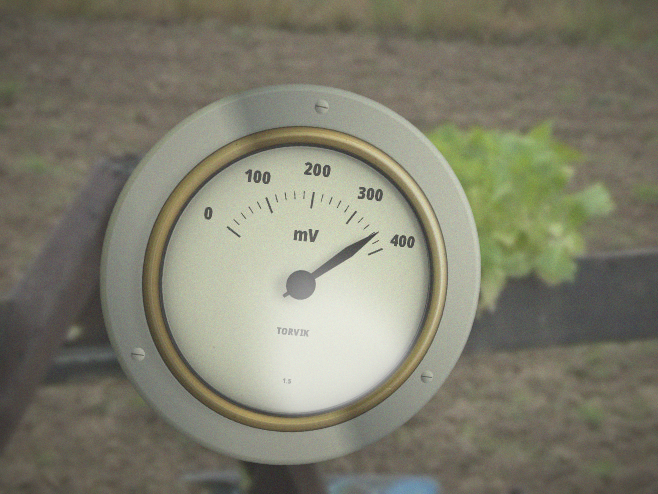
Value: 360 mV
